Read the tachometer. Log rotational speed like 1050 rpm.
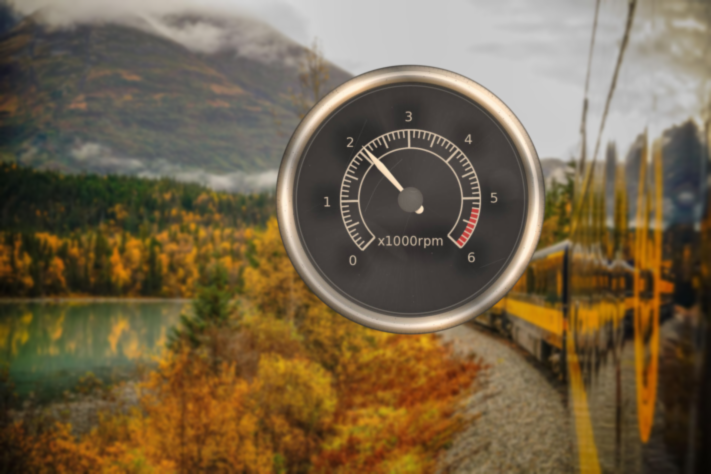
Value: 2100 rpm
